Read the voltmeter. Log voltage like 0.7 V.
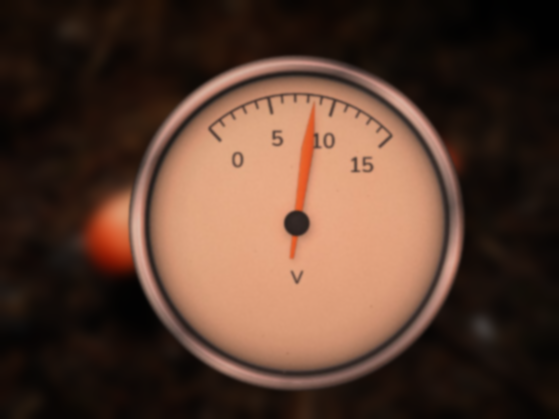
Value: 8.5 V
